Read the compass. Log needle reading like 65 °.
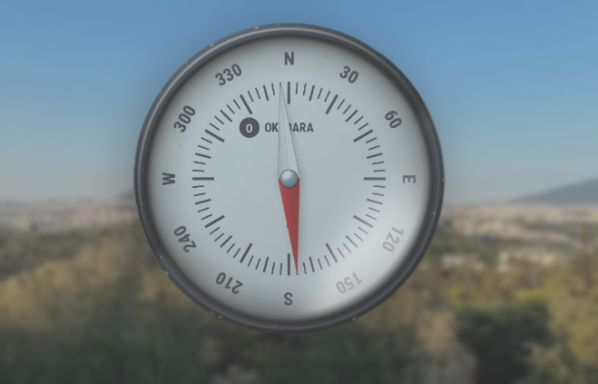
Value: 175 °
